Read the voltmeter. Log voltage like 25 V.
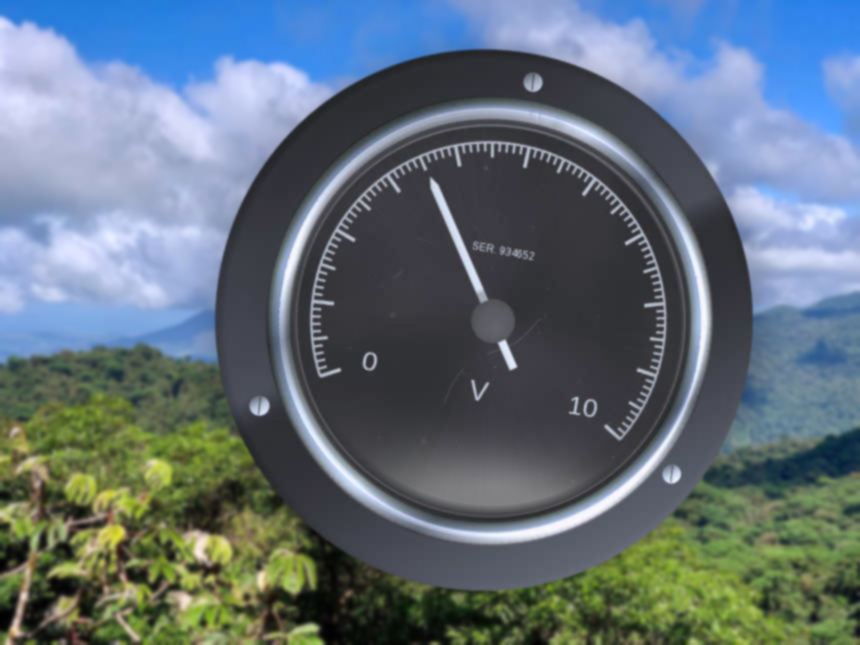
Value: 3.5 V
